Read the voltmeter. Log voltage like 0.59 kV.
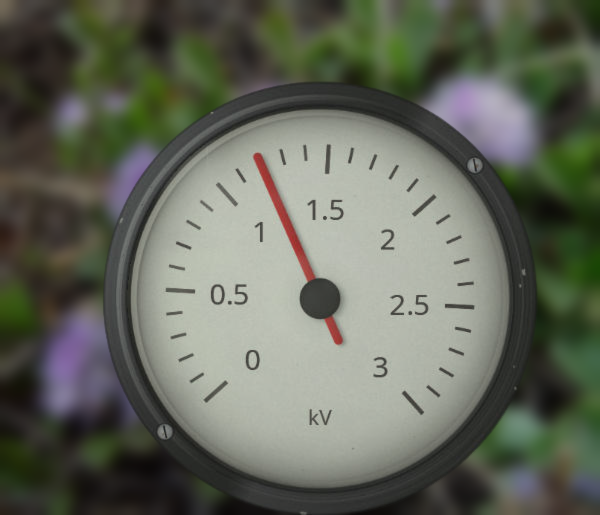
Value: 1.2 kV
